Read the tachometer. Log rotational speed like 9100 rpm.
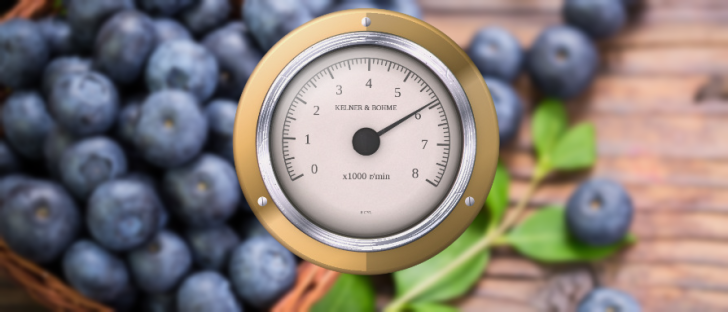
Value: 5900 rpm
